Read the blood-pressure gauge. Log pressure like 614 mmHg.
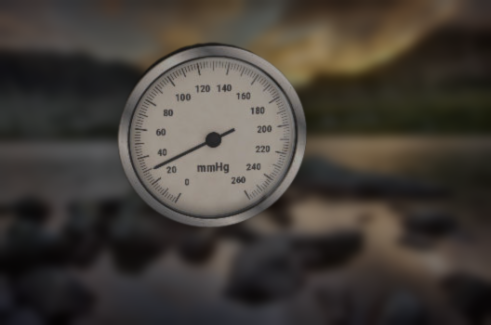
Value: 30 mmHg
